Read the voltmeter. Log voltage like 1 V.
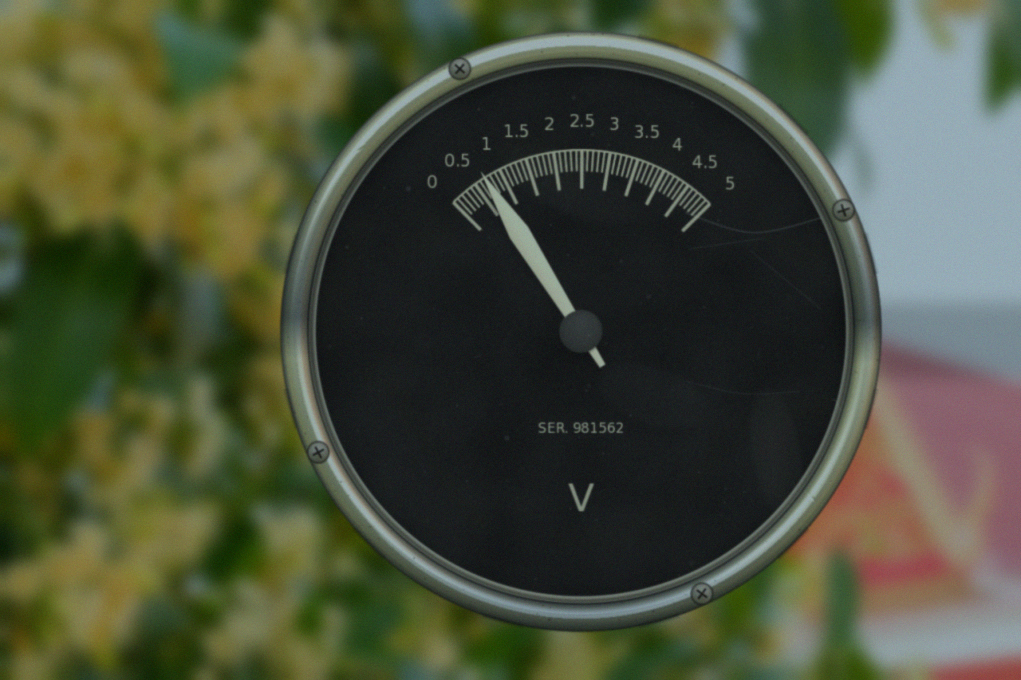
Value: 0.7 V
